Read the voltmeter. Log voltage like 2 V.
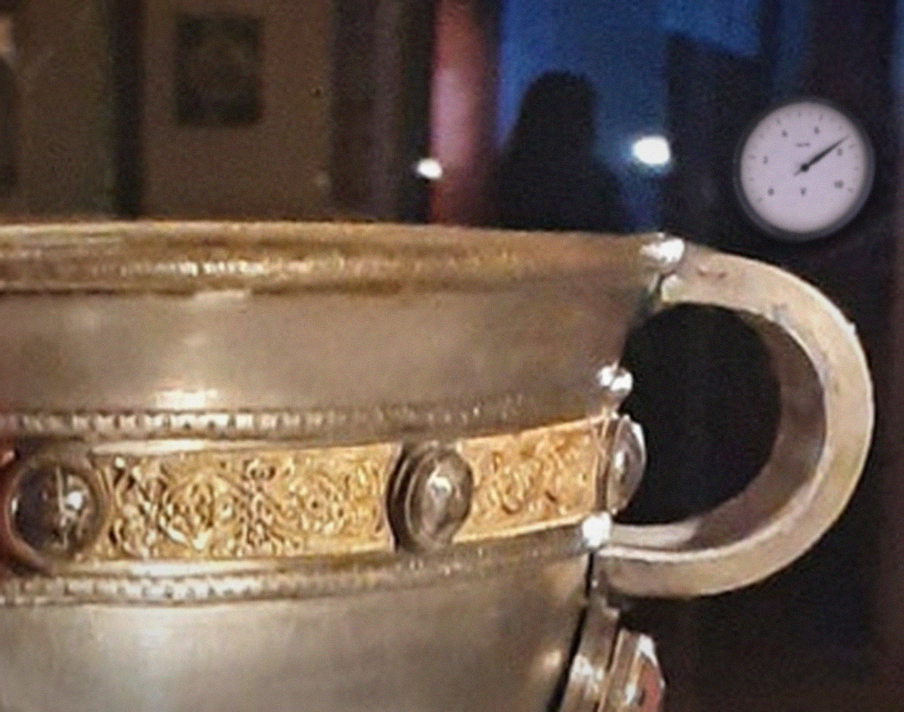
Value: 7.5 V
